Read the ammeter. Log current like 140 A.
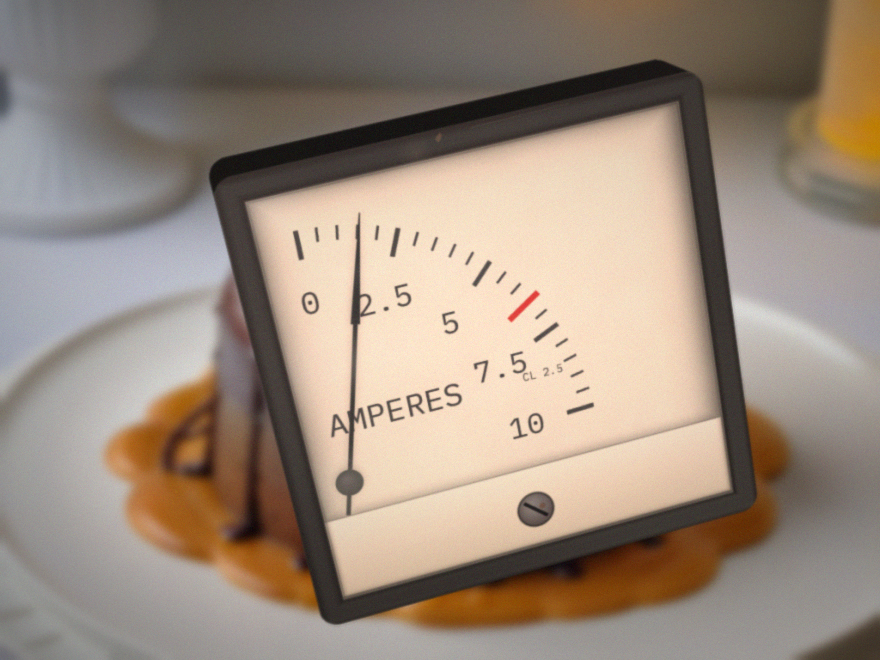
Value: 1.5 A
